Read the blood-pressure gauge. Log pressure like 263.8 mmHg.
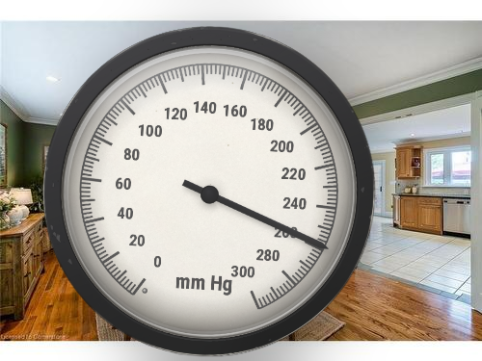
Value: 258 mmHg
